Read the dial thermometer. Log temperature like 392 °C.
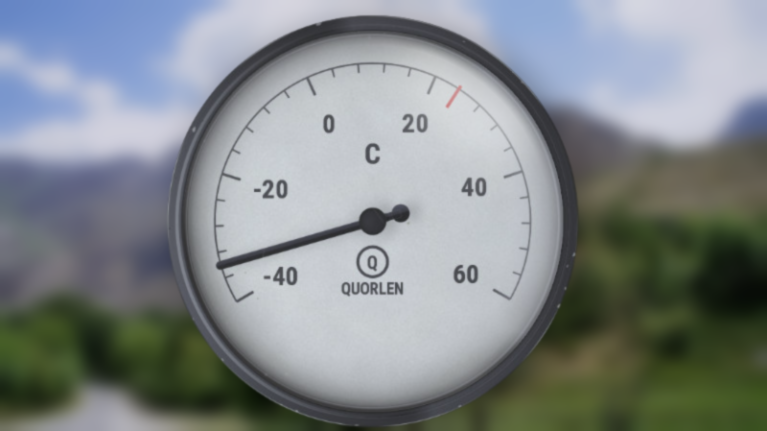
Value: -34 °C
